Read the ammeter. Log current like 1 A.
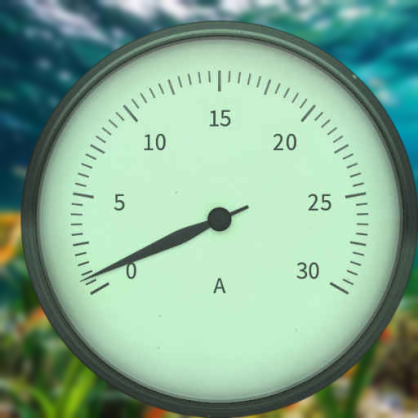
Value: 0.75 A
